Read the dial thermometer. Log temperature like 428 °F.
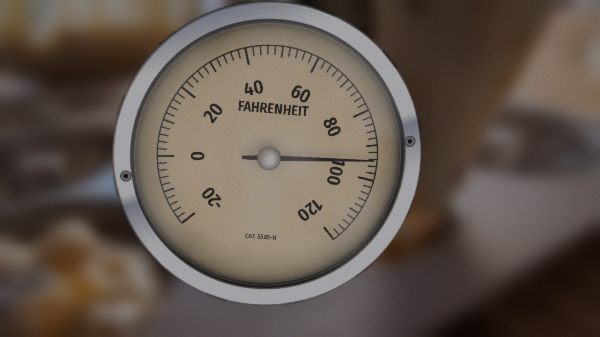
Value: 94 °F
